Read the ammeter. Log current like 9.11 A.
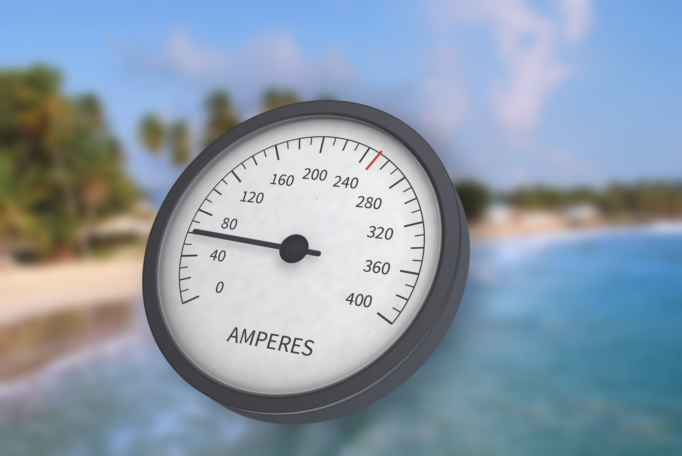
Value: 60 A
